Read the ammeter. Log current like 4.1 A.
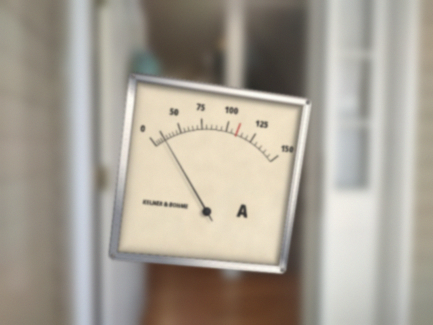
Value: 25 A
